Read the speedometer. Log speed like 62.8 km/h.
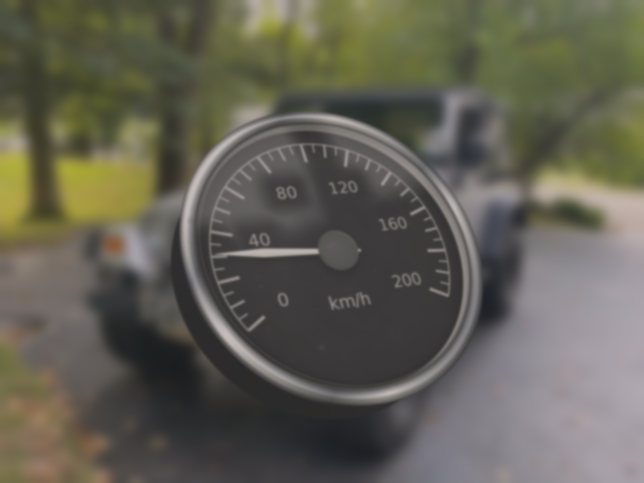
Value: 30 km/h
